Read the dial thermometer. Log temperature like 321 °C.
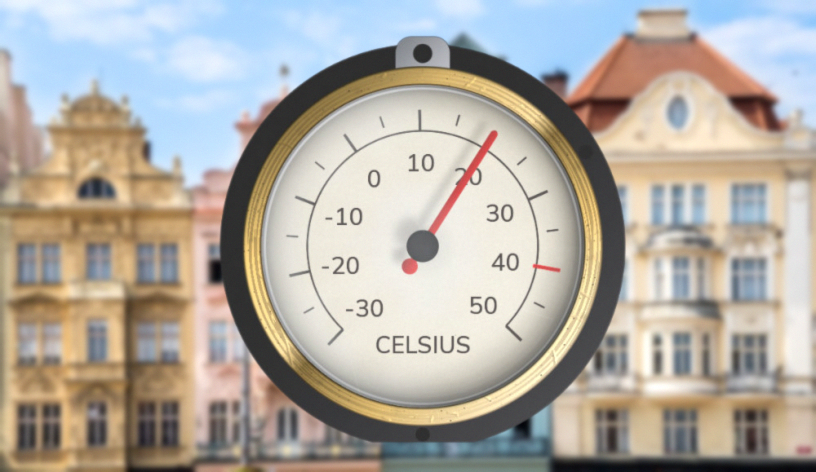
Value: 20 °C
